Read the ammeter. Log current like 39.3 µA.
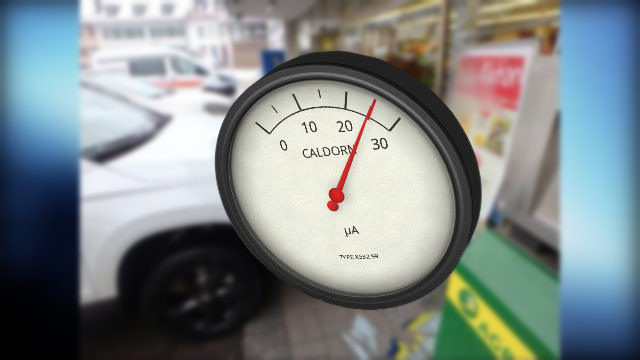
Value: 25 µA
